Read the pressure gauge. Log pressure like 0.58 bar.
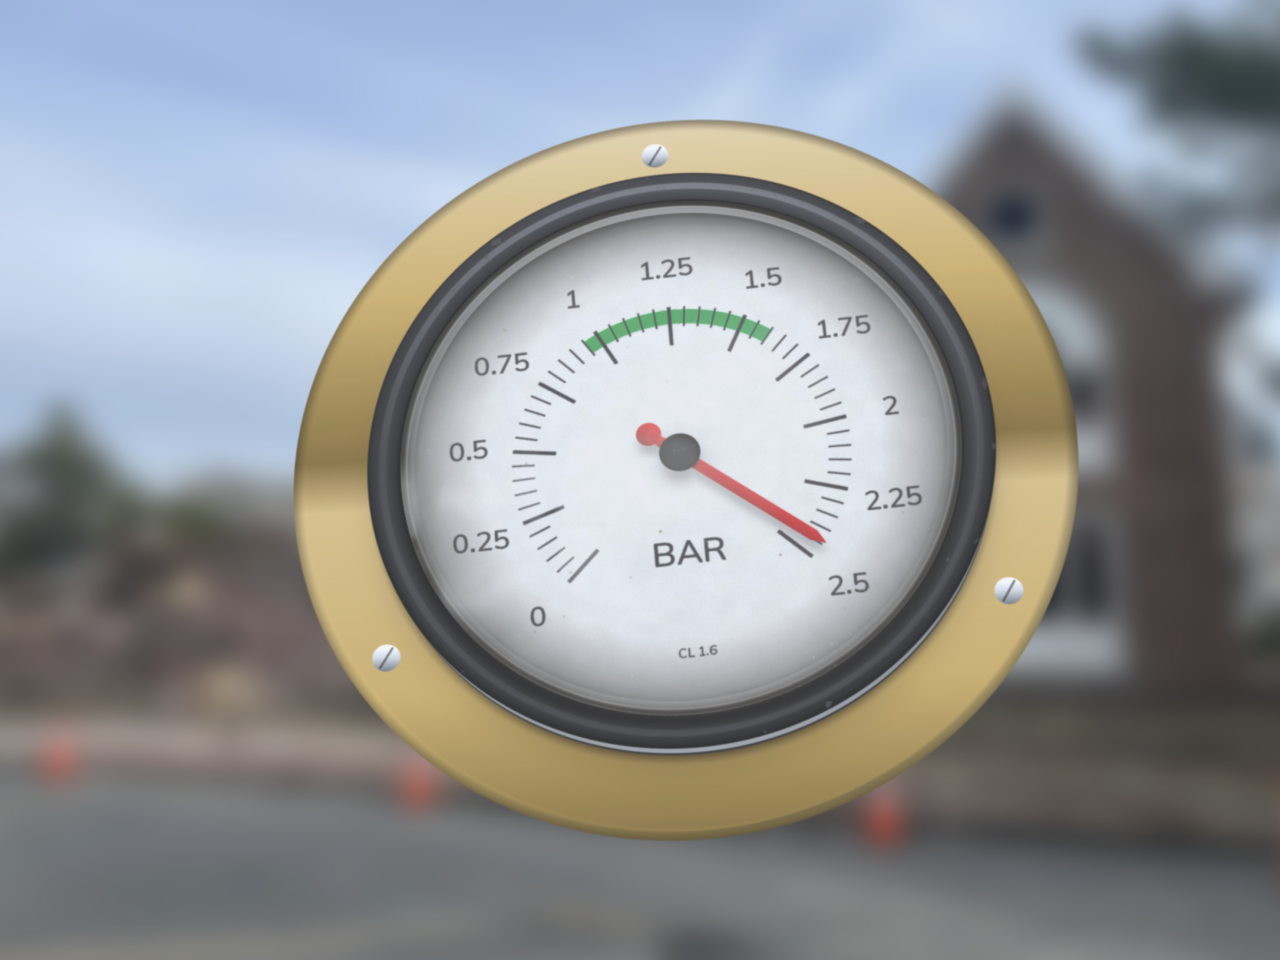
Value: 2.45 bar
